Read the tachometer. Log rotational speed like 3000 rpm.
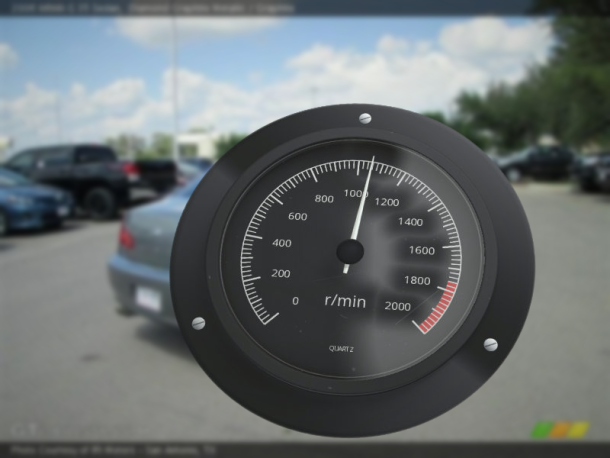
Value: 1060 rpm
